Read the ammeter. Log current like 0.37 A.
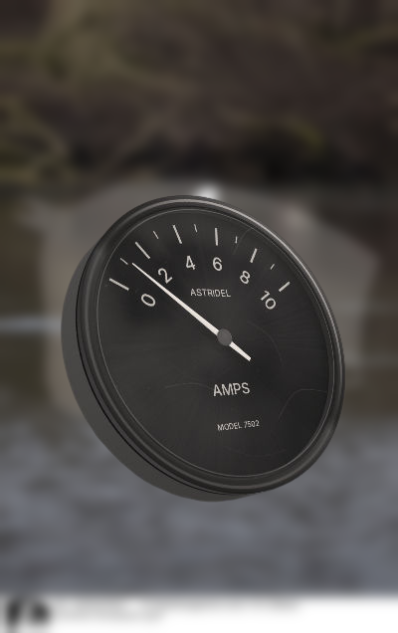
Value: 1 A
